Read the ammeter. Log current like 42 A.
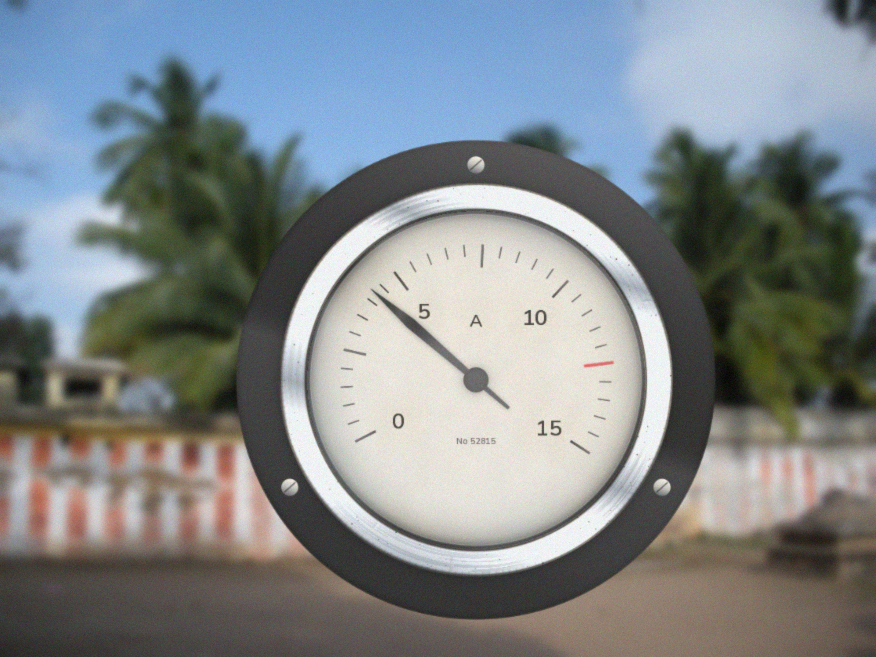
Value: 4.25 A
